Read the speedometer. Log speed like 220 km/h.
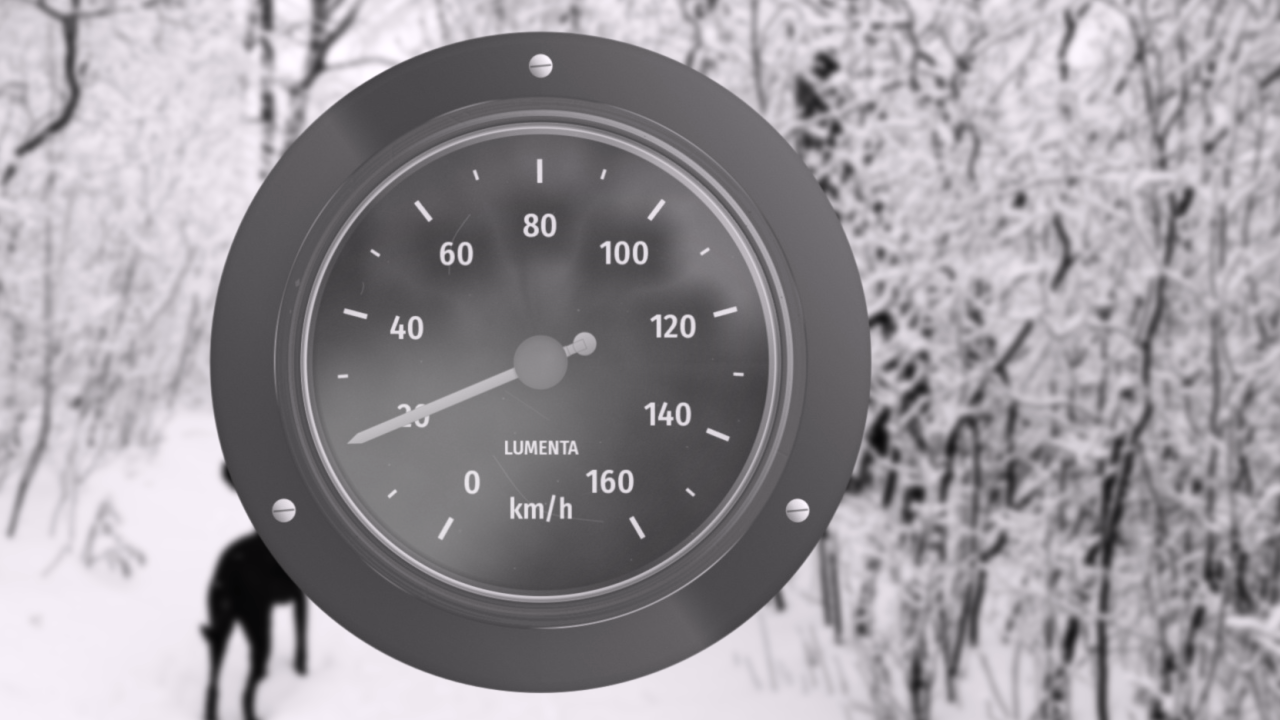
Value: 20 km/h
